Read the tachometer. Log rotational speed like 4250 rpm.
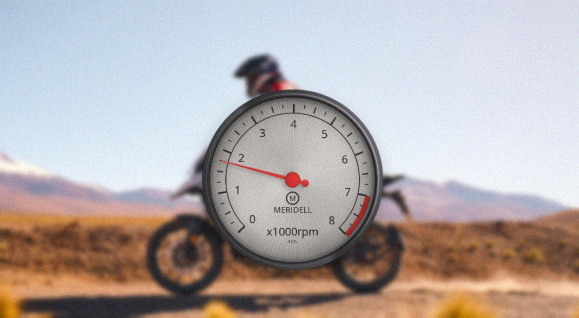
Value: 1750 rpm
